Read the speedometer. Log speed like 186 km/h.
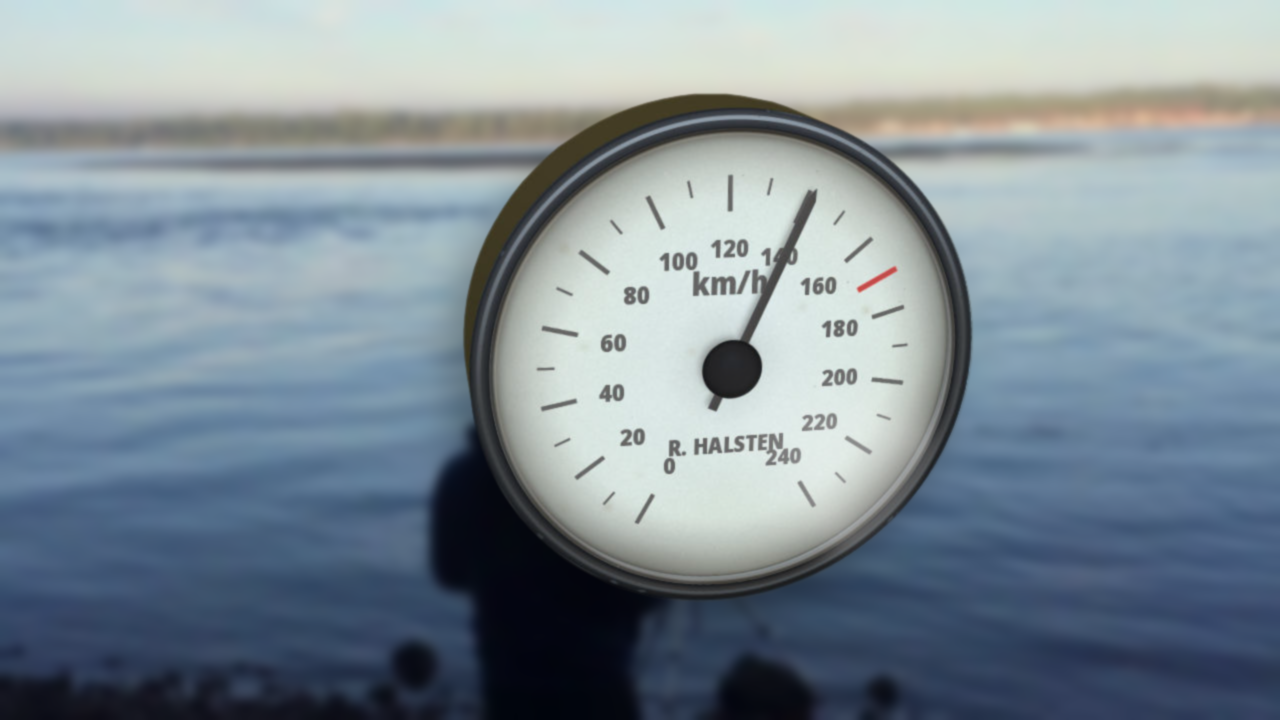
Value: 140 km/h
